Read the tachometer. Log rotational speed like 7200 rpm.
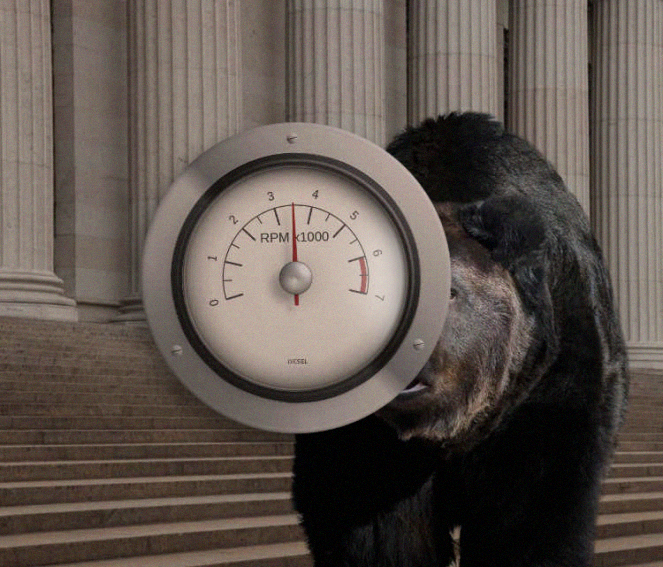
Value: 3500 rpm
